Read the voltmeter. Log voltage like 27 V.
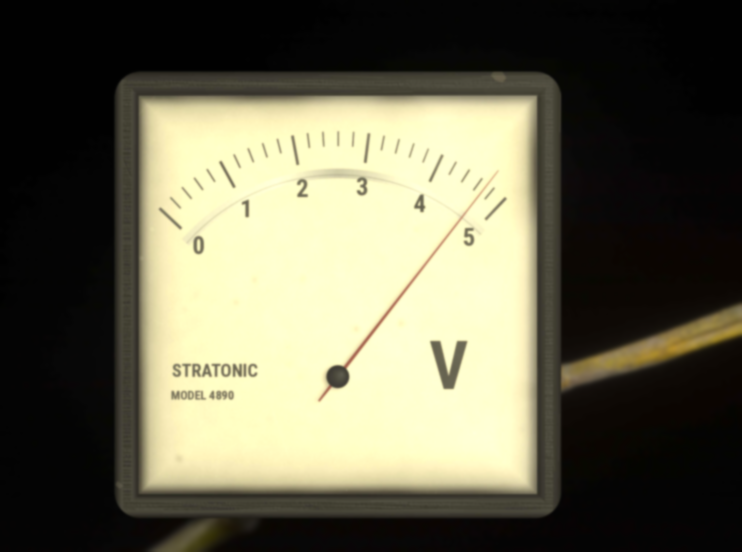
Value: 4.7 V
